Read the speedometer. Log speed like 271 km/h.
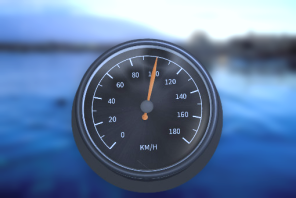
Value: 100 km/h
